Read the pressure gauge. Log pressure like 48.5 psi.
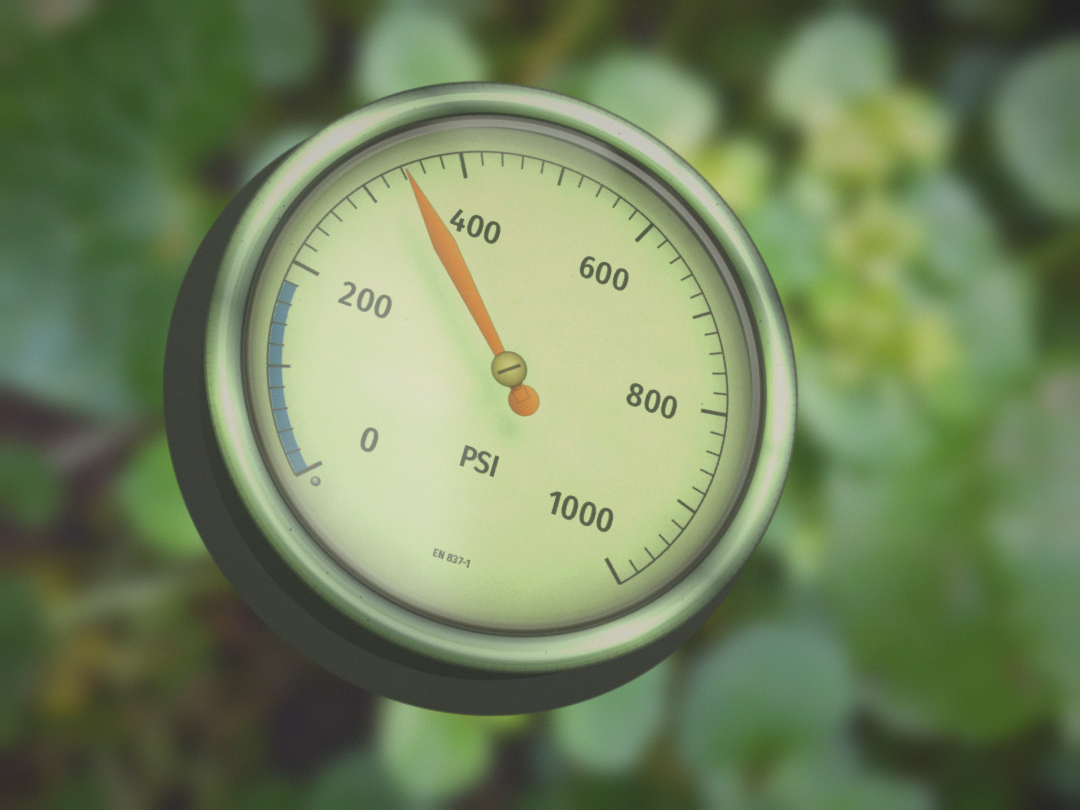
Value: 340 psi
